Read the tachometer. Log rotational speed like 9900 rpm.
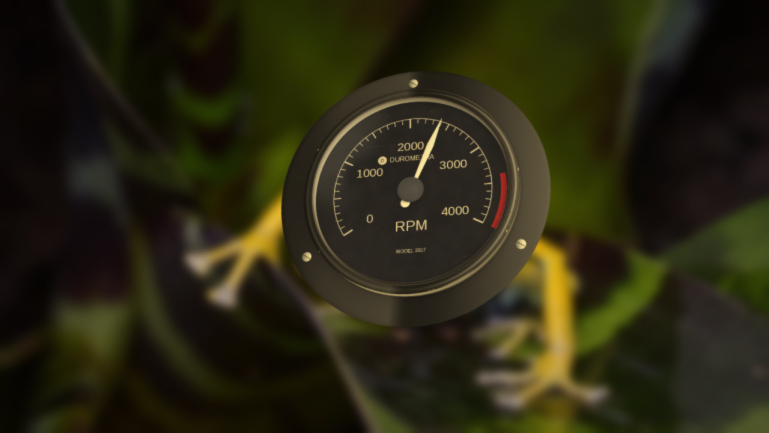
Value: 2400 rpm
